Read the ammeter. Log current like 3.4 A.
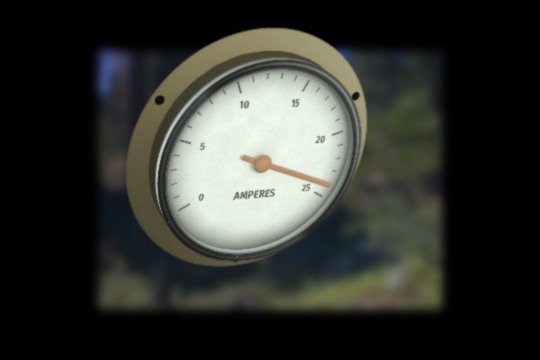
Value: 24 A
